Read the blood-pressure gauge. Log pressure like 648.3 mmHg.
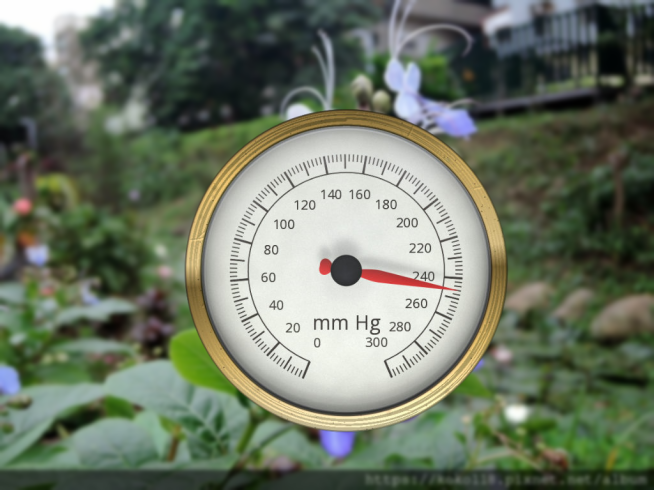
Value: 246 mmHg
